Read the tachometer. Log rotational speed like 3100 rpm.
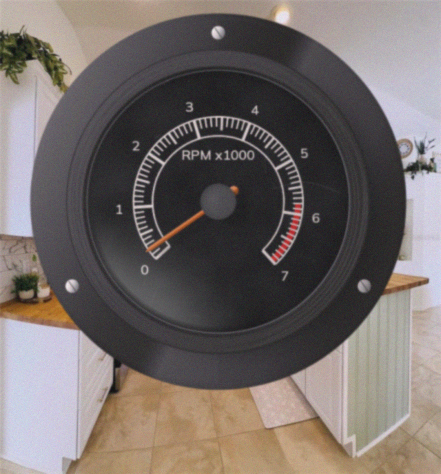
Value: 200 rpm
